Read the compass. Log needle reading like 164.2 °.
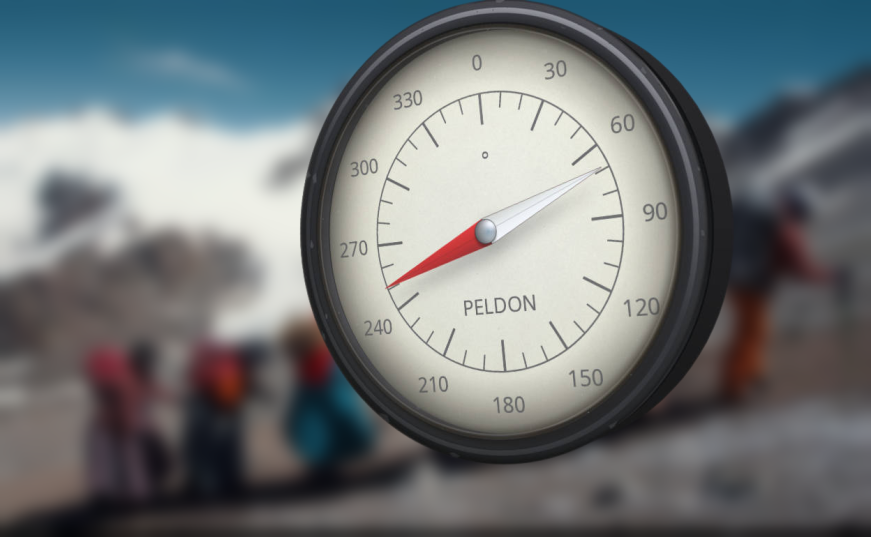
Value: 250 °
